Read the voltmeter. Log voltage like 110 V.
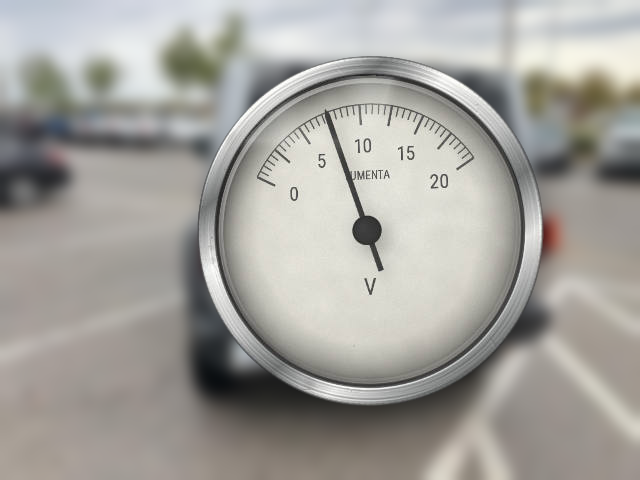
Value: 7.5 V
